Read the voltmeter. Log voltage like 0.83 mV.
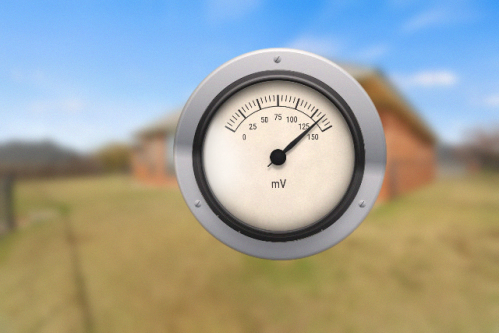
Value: 135 mV
